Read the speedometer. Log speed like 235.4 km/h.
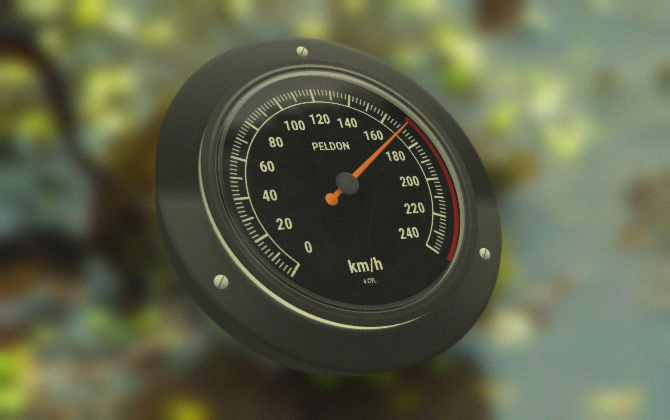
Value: 170 km/h
